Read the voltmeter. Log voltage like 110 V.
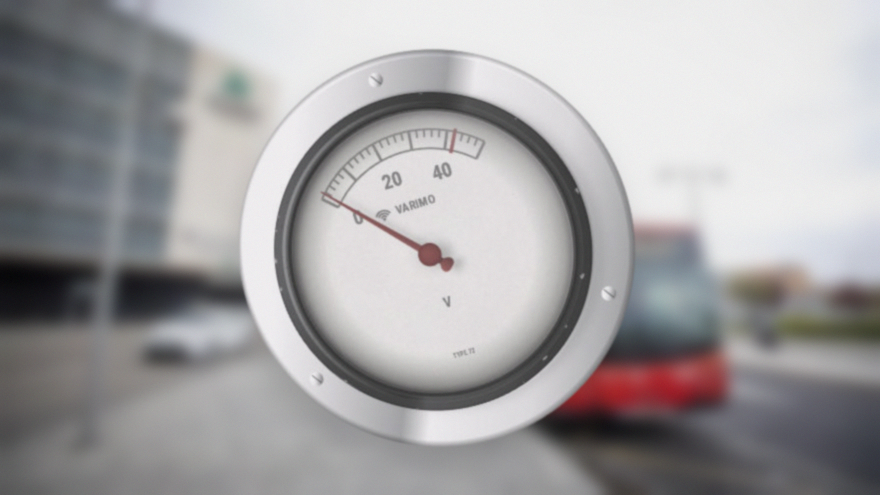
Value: 2 V
